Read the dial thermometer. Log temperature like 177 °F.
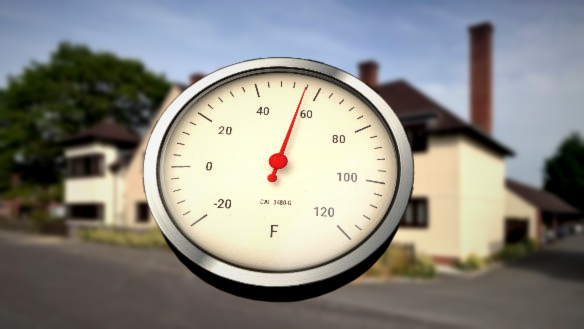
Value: 56 °F
